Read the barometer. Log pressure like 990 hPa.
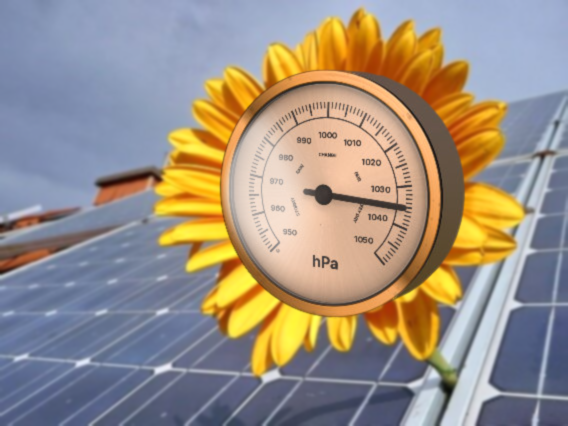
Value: 1035 hPa
